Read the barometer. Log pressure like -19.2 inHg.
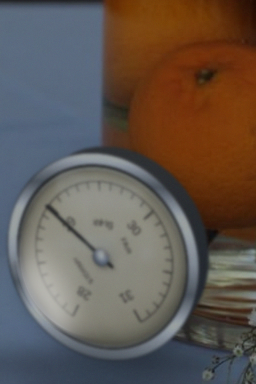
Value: 29 inHg
